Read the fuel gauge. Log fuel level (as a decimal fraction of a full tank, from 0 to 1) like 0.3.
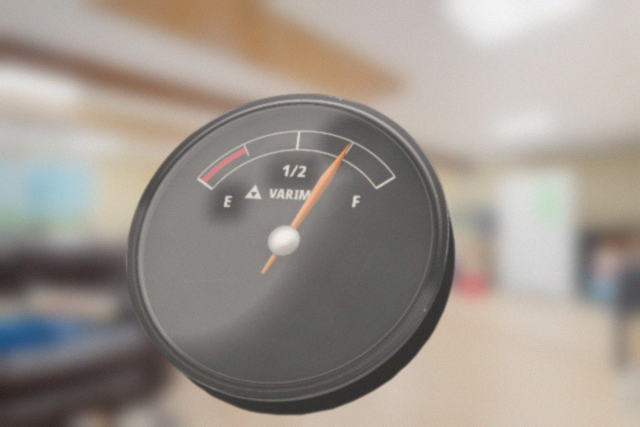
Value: 0.75
